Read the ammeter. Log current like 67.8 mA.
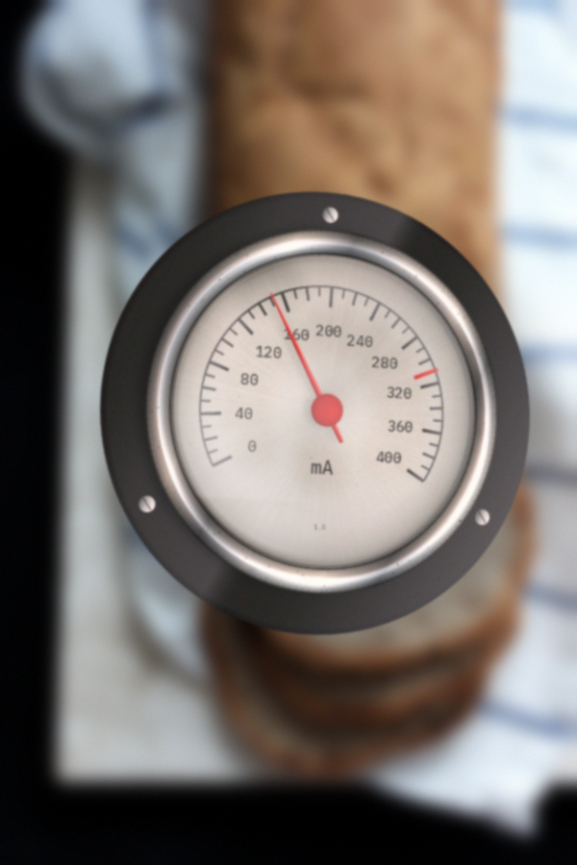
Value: 150 mA
